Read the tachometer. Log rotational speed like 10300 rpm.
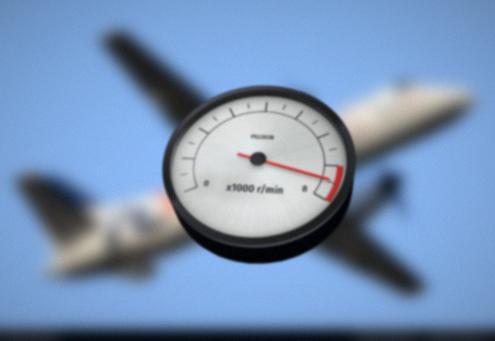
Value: 7500 rpm
